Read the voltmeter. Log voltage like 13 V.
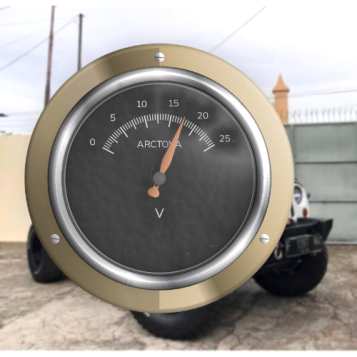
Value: 17.5 V
